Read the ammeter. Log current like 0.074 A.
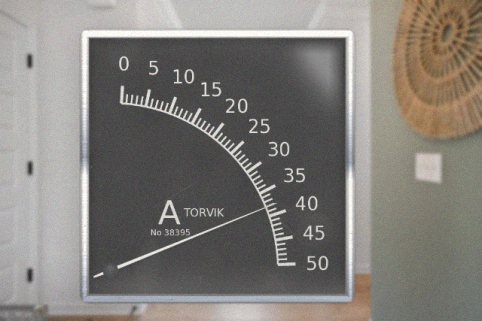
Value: 38 A
